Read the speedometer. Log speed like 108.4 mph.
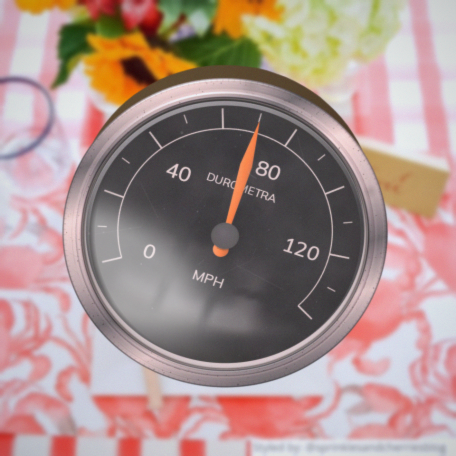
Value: 70 mph
